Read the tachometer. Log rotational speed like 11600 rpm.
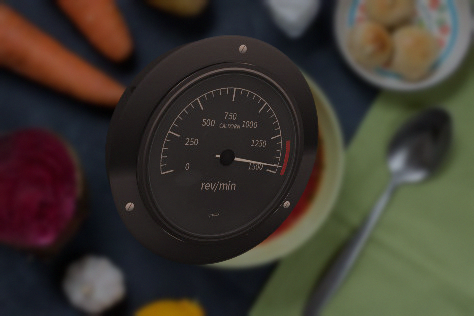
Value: 1450 rpm
